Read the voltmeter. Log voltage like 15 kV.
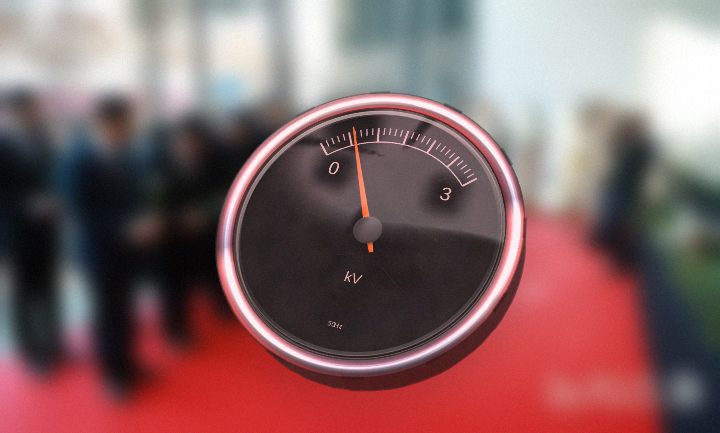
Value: 0.6 kV
